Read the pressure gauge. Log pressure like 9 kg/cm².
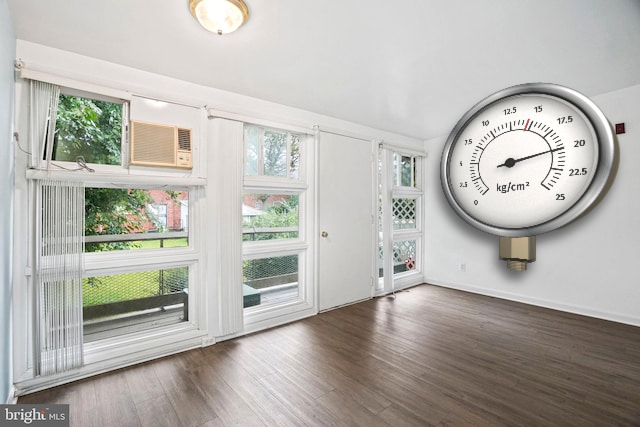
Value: 20 kg/cm²
